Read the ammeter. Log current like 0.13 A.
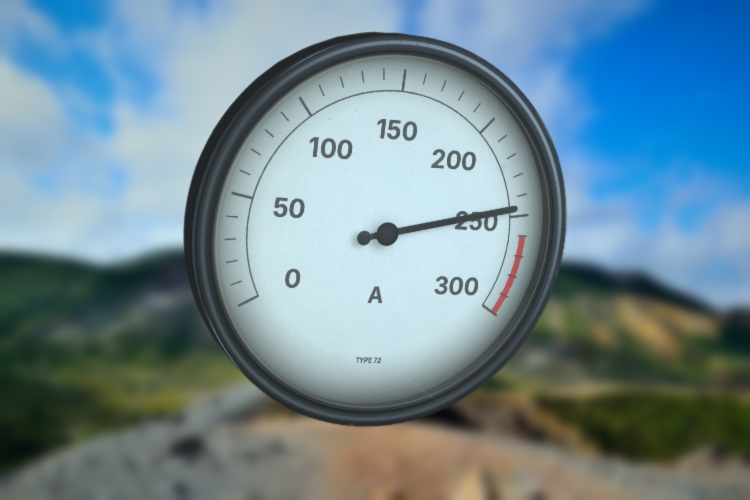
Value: 245 A
